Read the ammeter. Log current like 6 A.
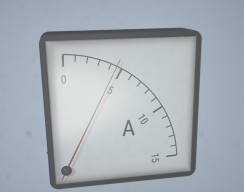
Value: 4.5 A
